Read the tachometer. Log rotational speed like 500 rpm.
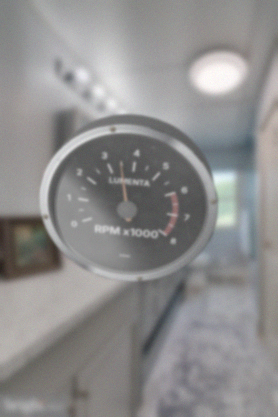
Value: 3500 rpm
